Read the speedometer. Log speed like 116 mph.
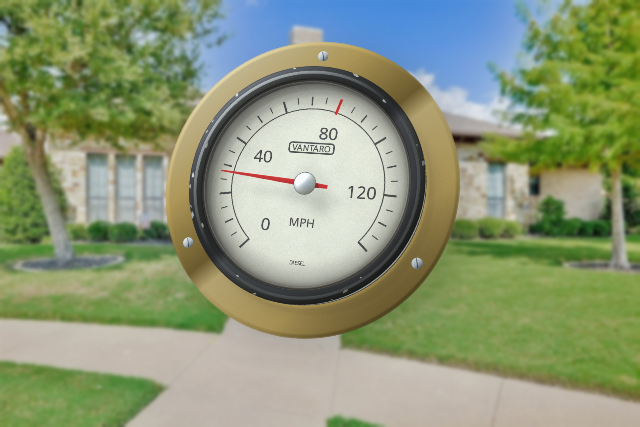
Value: 27.5 mph
